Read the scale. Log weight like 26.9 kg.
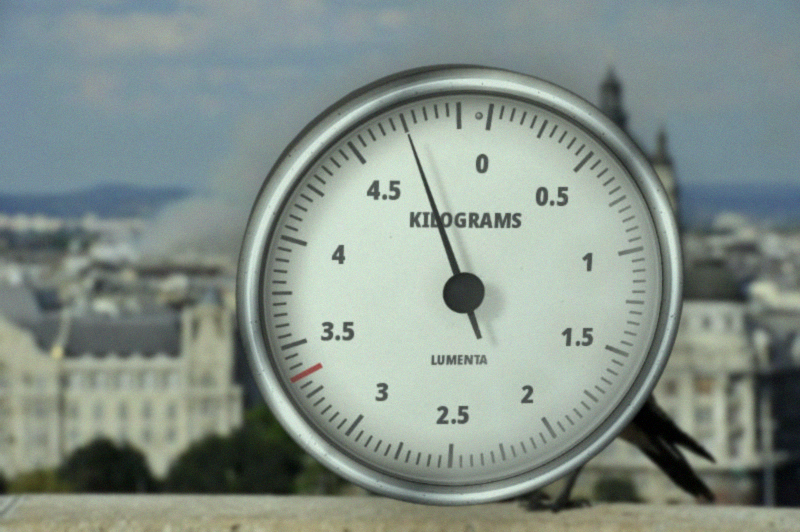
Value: 4.75 kg
